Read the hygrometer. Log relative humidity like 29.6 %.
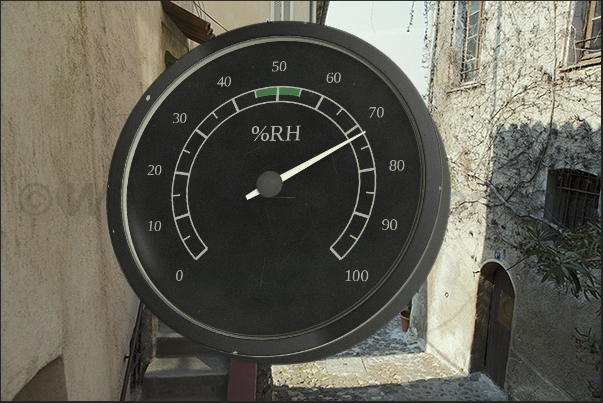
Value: 72.5 %
